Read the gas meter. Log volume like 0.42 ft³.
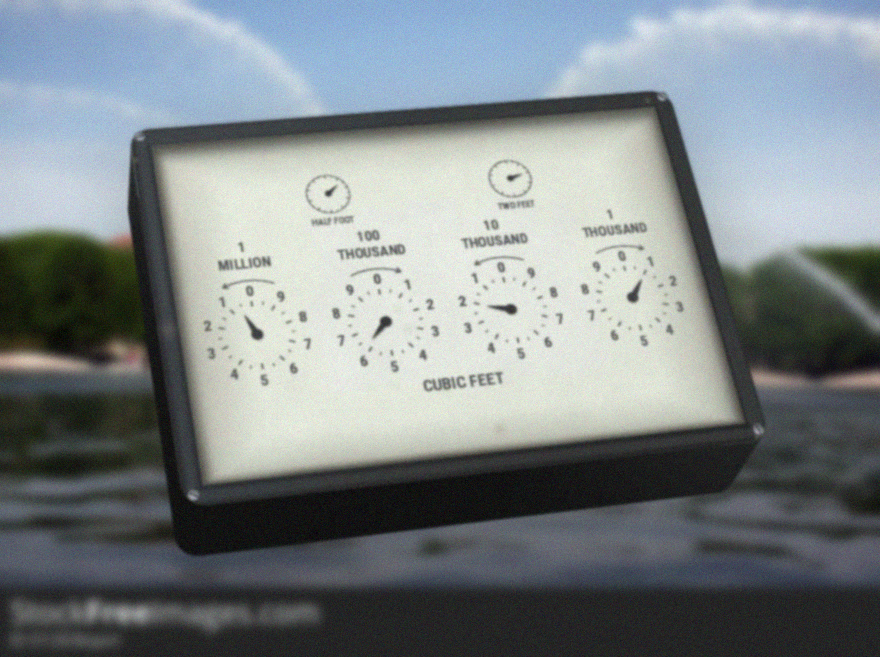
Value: 62100 ft³
